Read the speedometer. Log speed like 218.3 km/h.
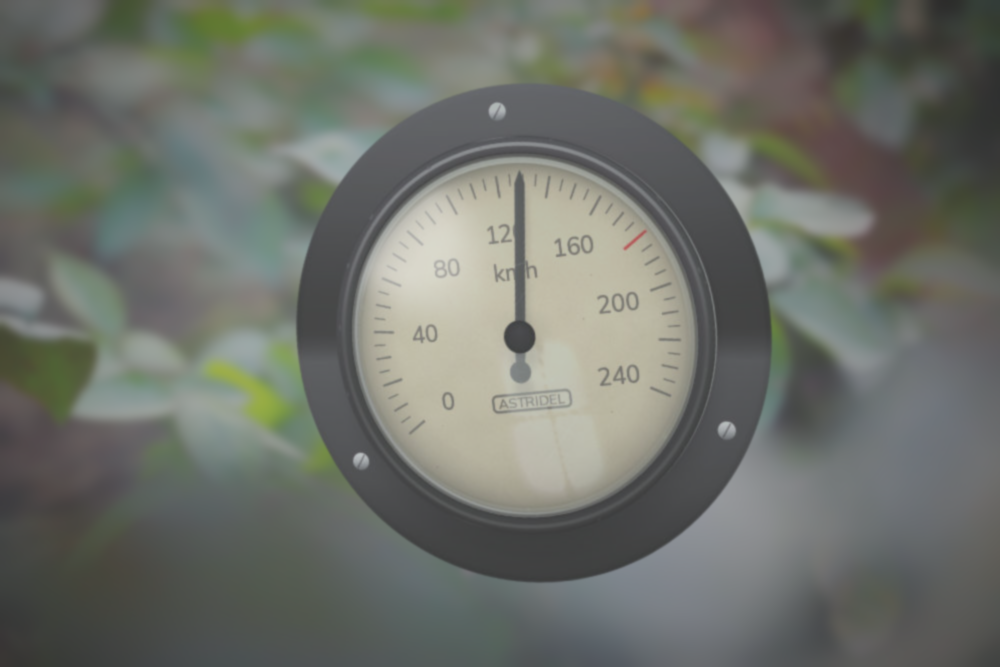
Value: 130 km/h
